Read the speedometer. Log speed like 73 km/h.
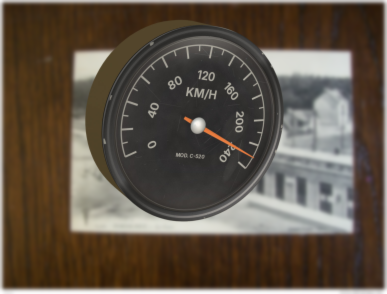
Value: 230 km/h
